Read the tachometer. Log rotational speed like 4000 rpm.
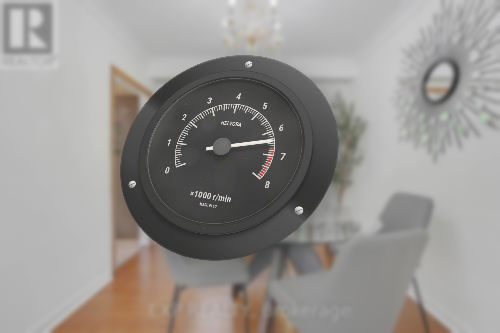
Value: 6500 rpm
